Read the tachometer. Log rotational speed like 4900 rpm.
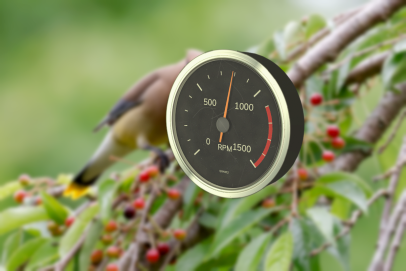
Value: 800 rpm
